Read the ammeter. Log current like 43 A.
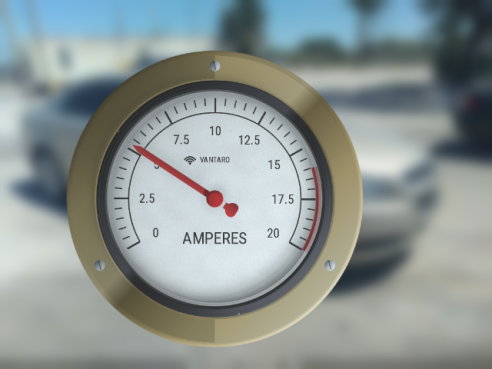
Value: 5.25 A
